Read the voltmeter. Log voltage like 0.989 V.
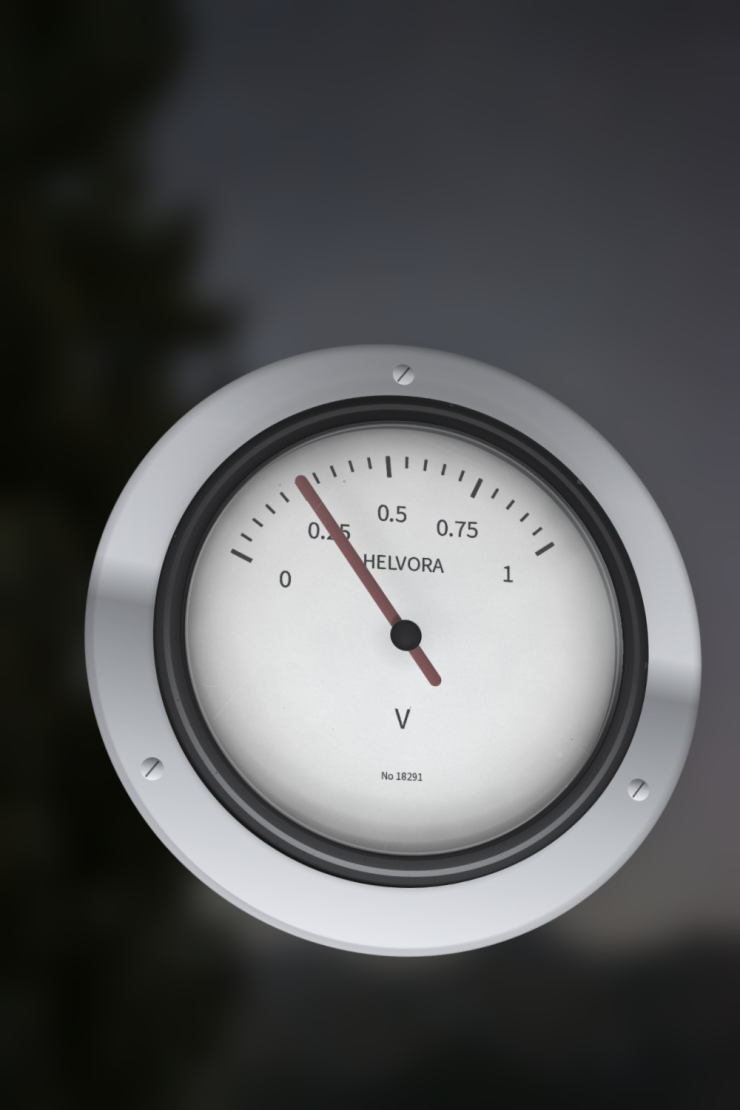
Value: 0.25 V
